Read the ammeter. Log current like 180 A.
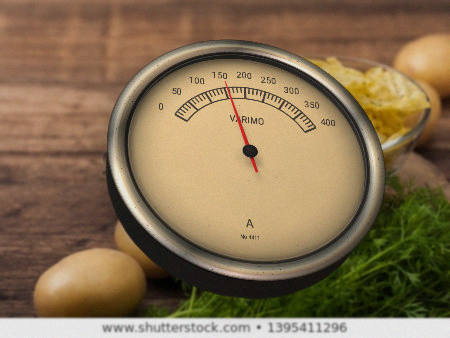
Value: 150 A
